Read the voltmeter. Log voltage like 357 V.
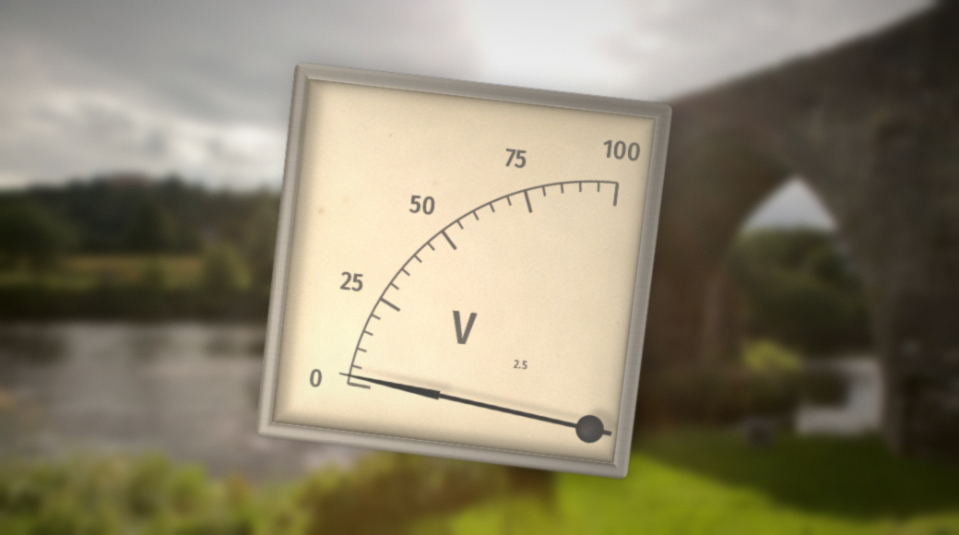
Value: 2.5 V
